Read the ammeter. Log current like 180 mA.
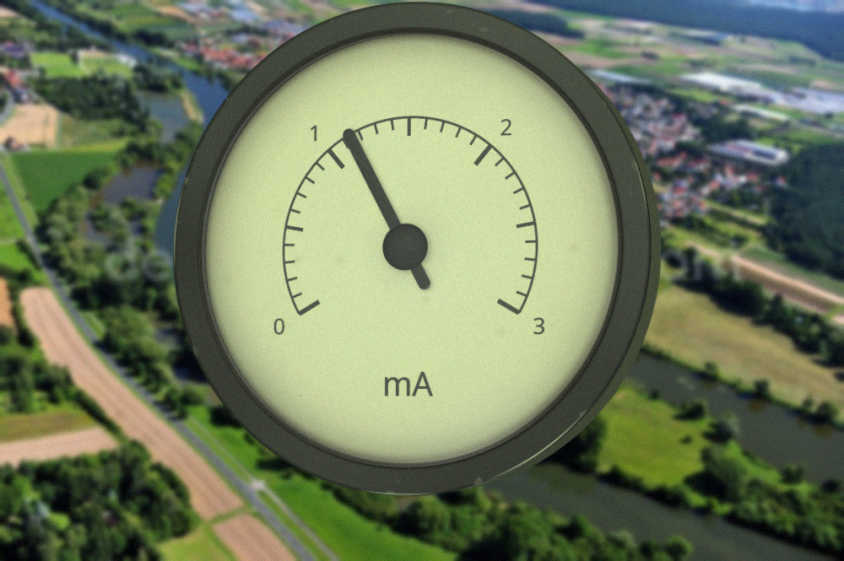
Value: 1.15 mA
